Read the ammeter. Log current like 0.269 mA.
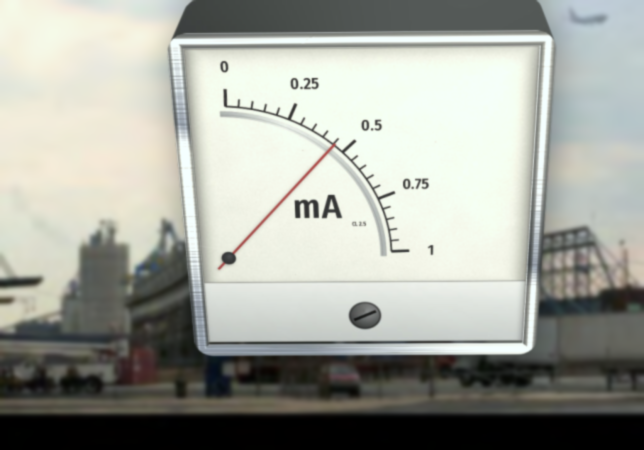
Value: 0.45 mA
